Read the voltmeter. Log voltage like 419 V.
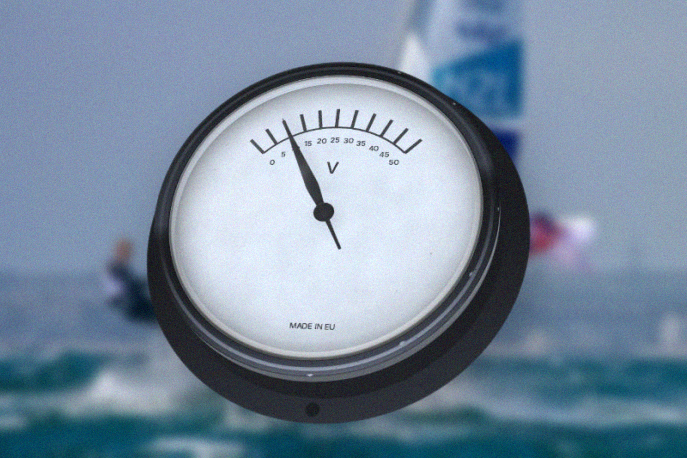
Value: 10 V
